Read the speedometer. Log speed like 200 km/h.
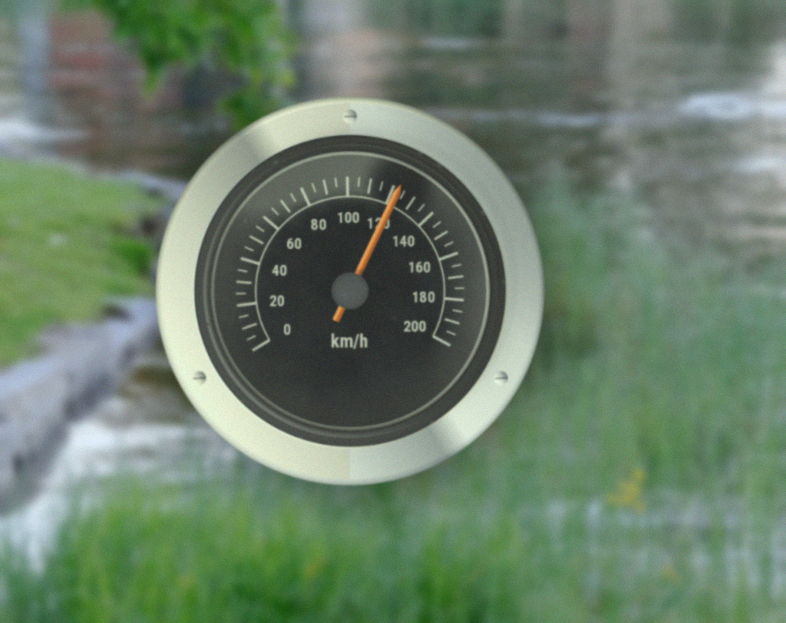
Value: 122.5 km/h
